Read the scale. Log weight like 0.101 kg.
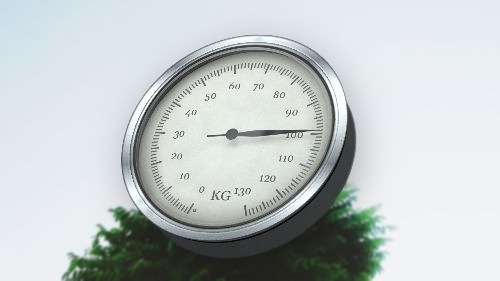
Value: 100 kg
